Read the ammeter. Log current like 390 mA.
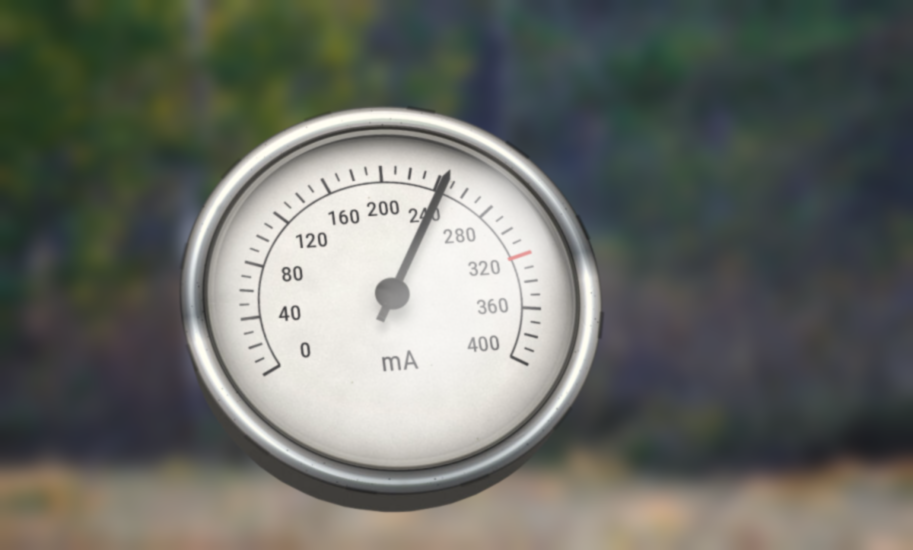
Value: 245 mA
